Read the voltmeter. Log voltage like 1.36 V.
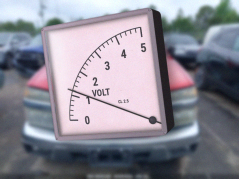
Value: 1.2 V
